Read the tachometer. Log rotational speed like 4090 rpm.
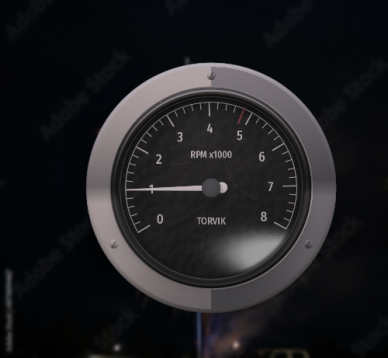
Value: 1000 rpm
